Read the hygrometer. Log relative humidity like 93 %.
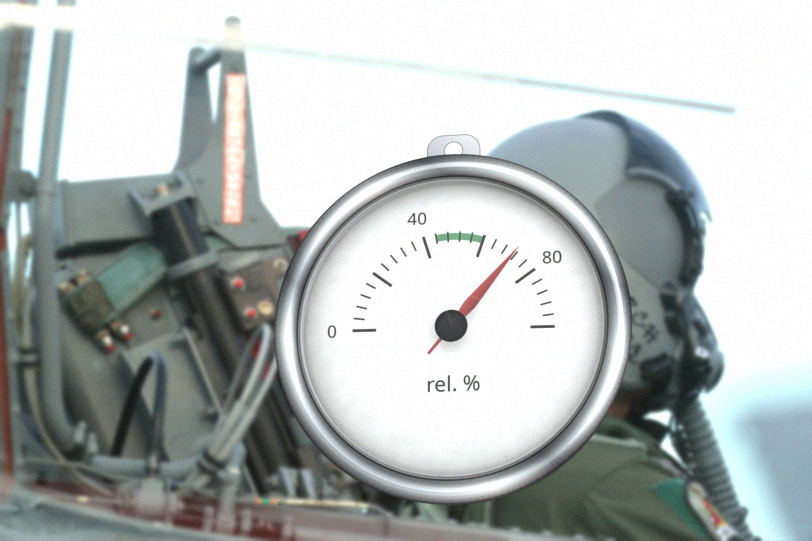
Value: 72 %
